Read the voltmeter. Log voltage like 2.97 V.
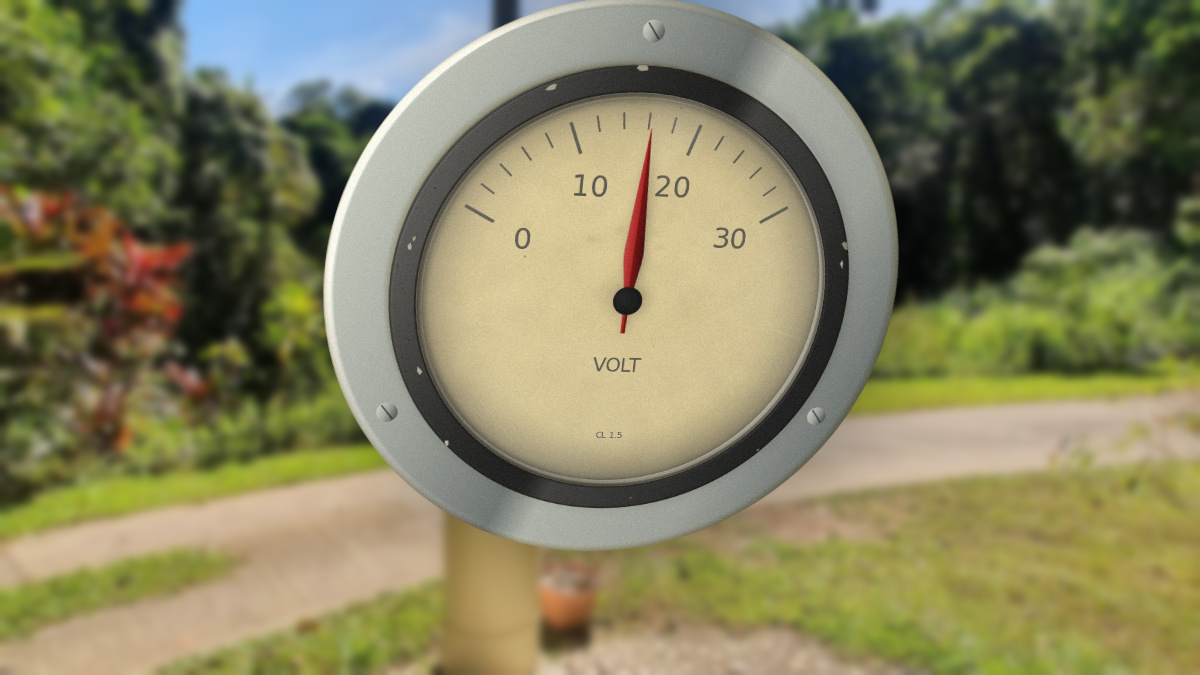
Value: 16 V
